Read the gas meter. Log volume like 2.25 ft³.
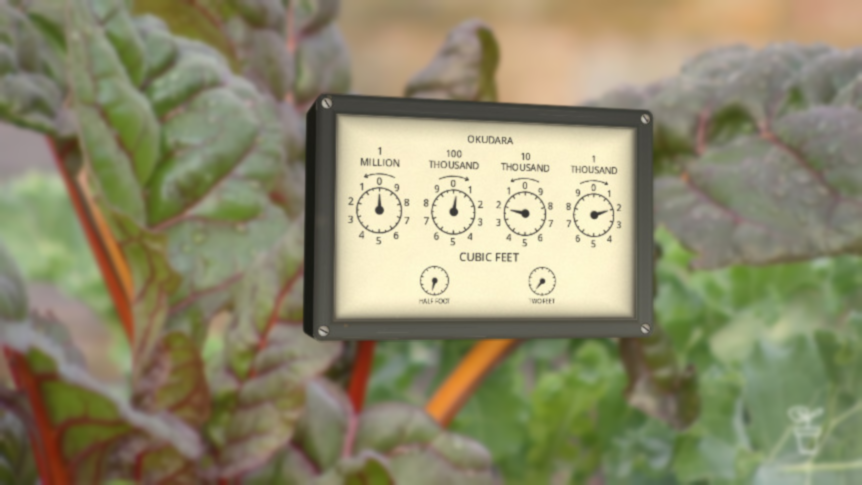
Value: 2200 ft³
